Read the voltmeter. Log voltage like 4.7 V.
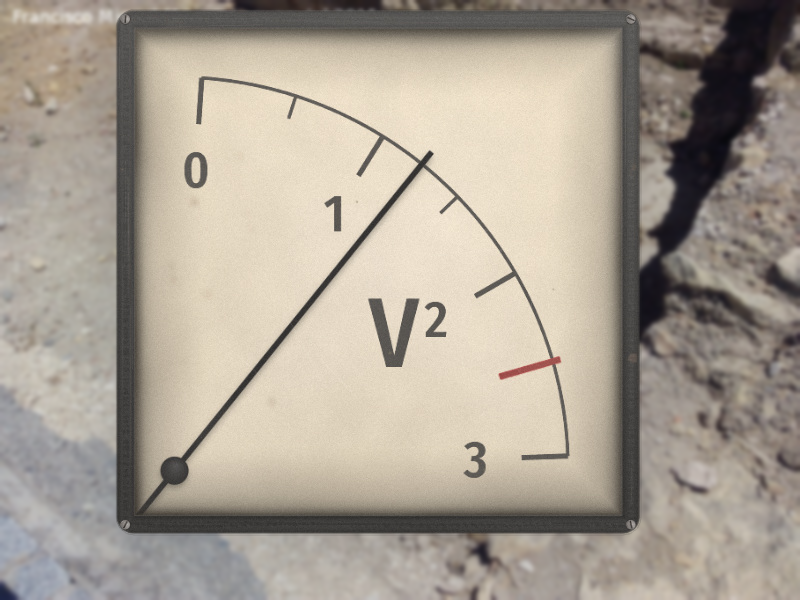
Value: 1.25 V
